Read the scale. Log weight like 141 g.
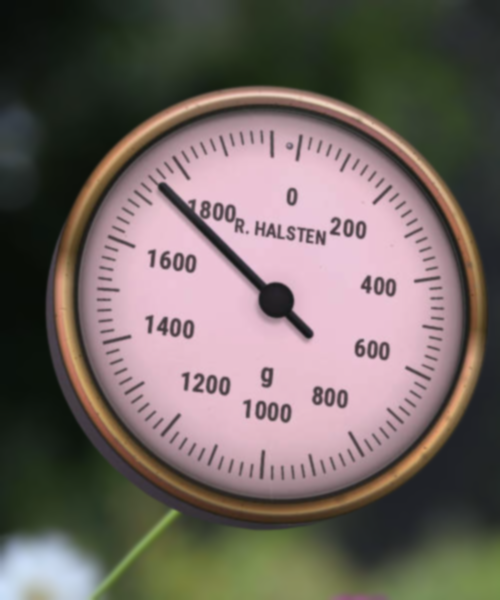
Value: 1740 g
